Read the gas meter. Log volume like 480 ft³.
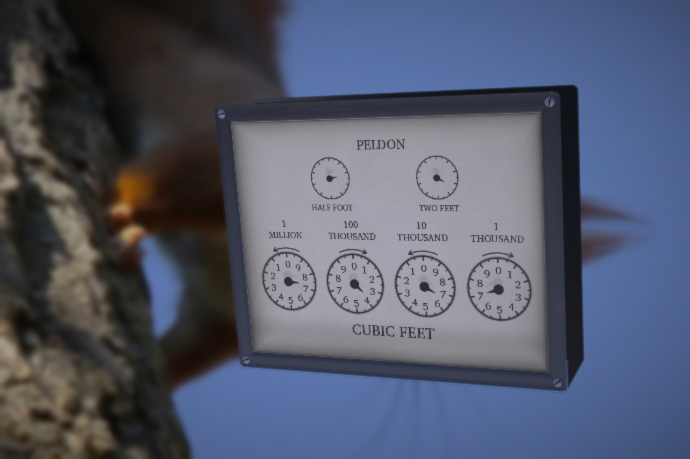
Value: 736700 ft³
